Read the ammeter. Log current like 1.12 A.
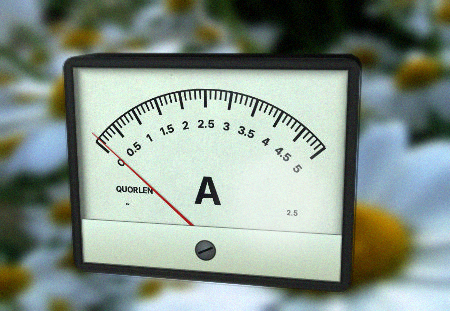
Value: 0.1 A
